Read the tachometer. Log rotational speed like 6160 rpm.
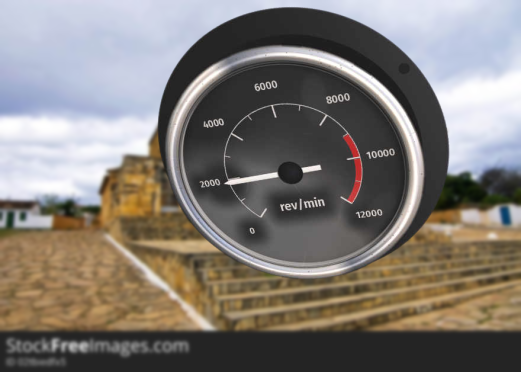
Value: 2000 rpm
